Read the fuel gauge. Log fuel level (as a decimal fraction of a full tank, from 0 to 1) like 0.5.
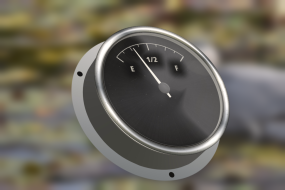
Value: 0.25
